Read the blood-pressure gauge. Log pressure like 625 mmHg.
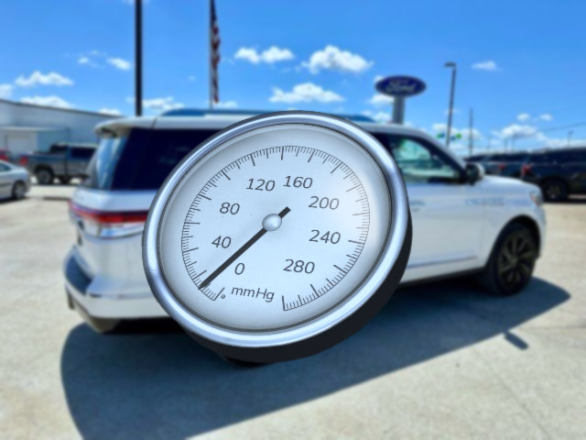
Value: 10 mmHg
